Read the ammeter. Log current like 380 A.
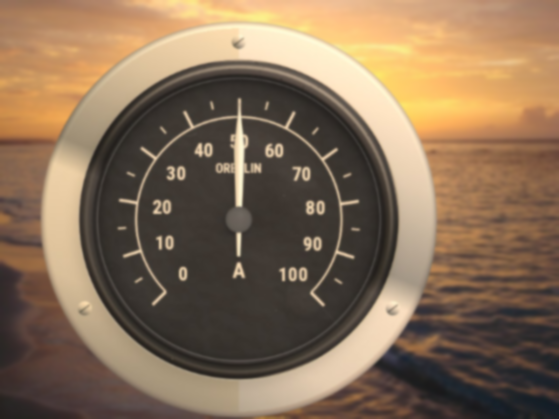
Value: 50 A
